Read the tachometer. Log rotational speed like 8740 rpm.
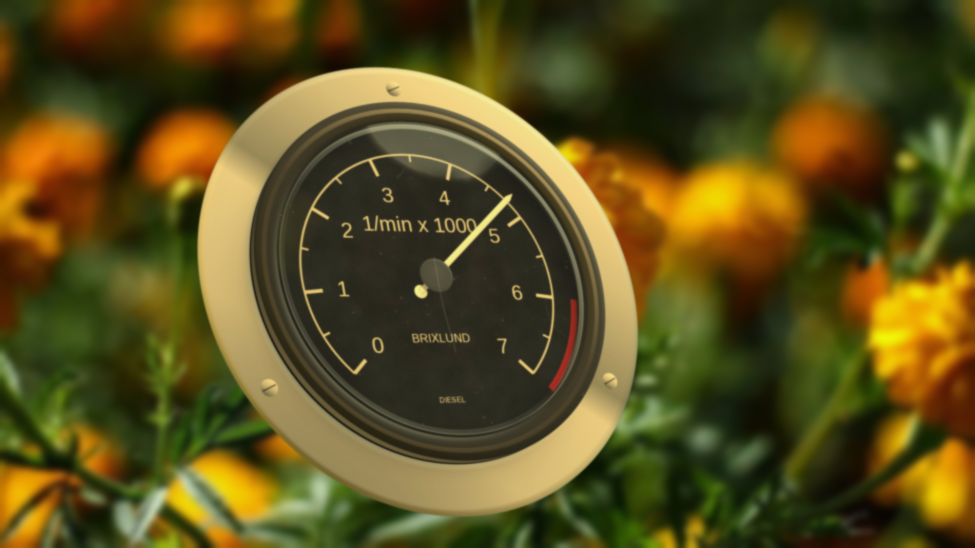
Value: 4750 rpm
